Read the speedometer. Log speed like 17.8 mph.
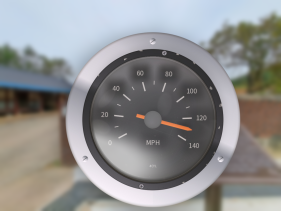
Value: 130 mph
